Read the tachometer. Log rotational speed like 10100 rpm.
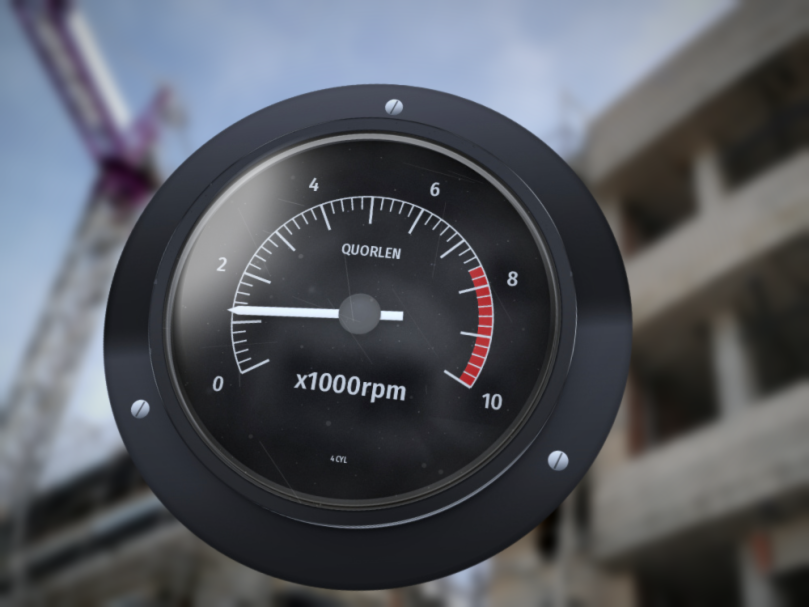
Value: 1200 rpm
